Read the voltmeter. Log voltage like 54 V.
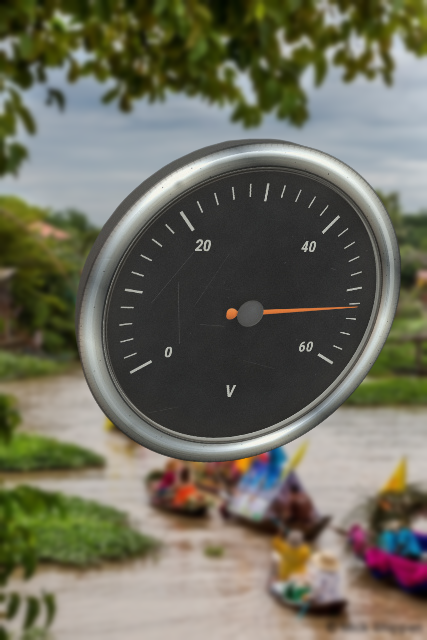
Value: 52 V
